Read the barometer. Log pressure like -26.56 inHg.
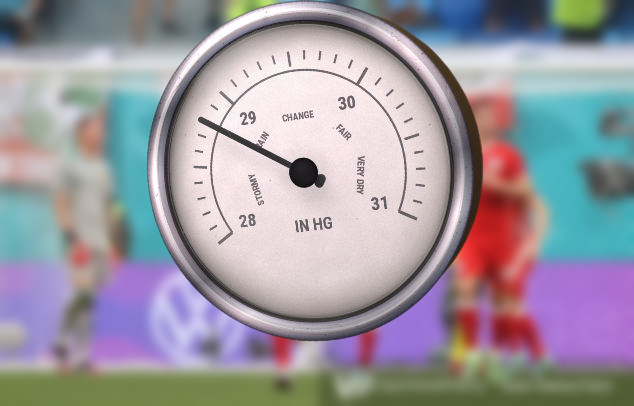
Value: 28.8 inHg
